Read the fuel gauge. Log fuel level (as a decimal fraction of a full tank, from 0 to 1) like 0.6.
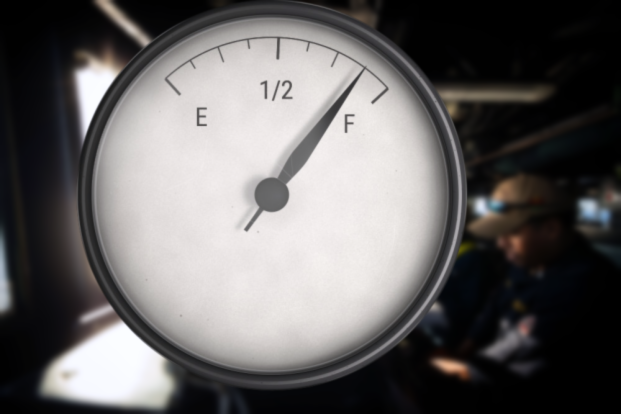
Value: 0.875
